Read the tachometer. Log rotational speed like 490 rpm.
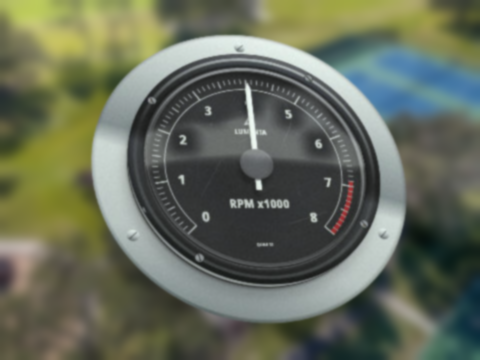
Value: 4000 rpm
